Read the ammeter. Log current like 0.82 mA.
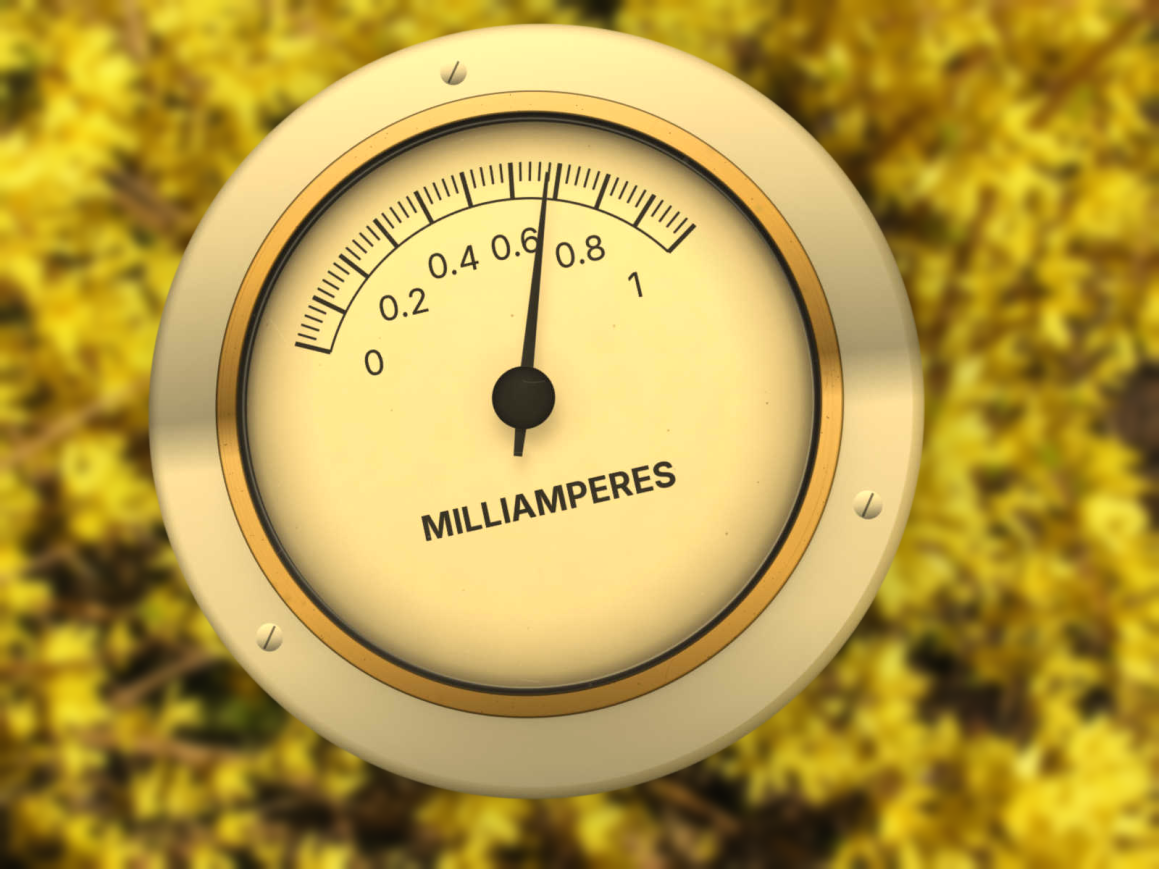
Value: 0.68 mA
